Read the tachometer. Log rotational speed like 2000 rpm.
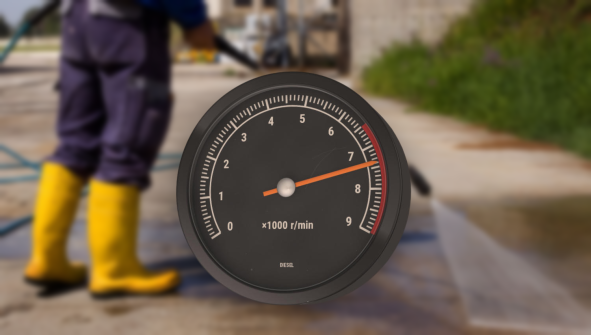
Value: 7400 rpm
